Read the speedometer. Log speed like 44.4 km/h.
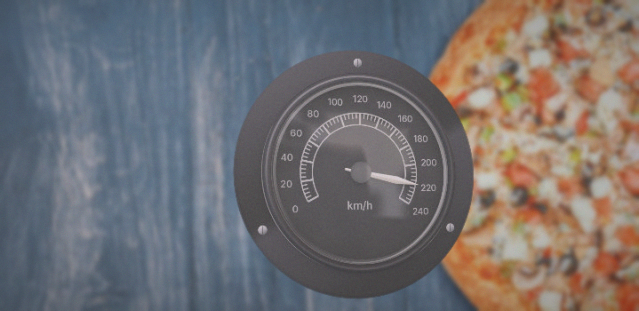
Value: 220 km/h
